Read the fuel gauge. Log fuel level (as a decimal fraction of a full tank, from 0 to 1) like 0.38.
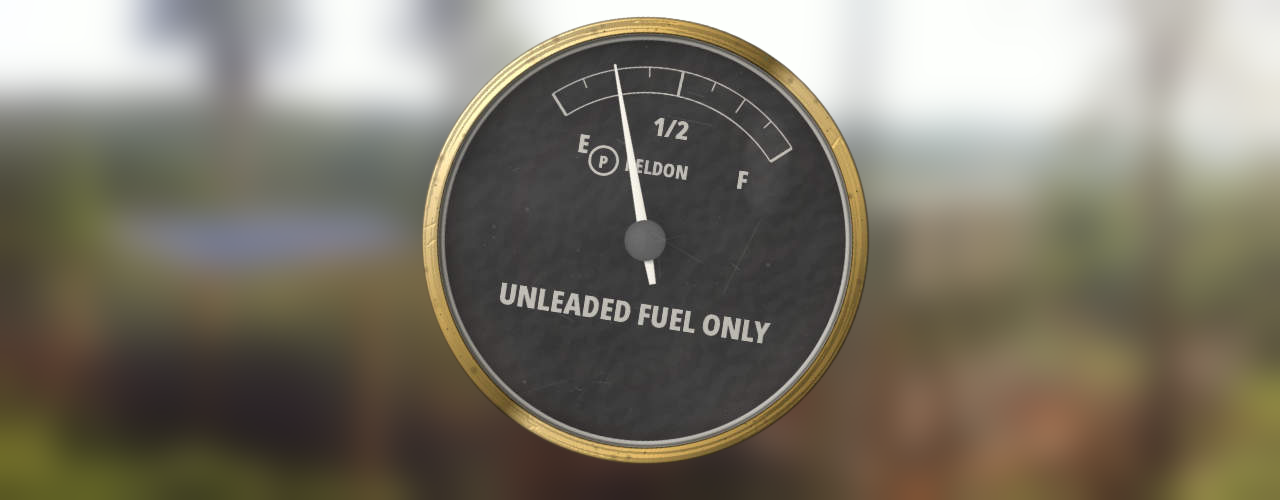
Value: 0.25
